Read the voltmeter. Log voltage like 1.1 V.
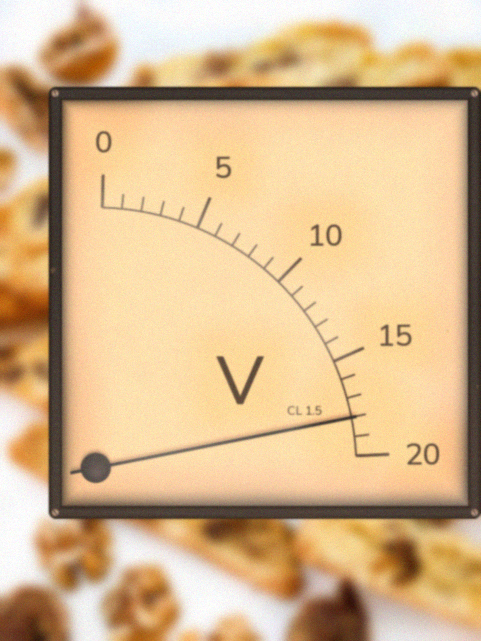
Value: 18 V
